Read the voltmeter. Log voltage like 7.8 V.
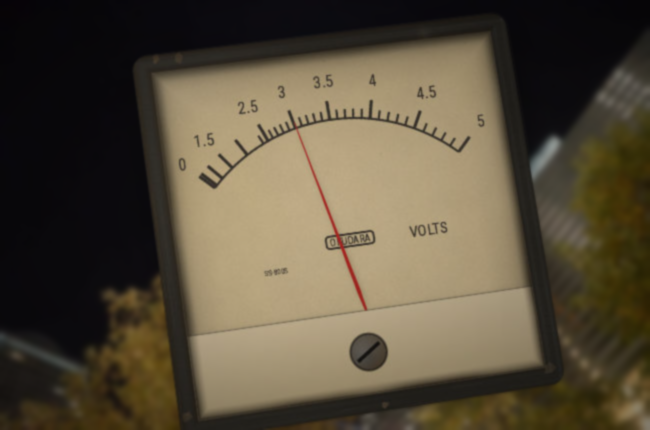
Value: 3 V
